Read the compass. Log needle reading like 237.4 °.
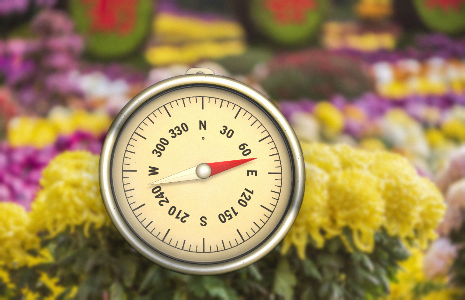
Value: 75 °
